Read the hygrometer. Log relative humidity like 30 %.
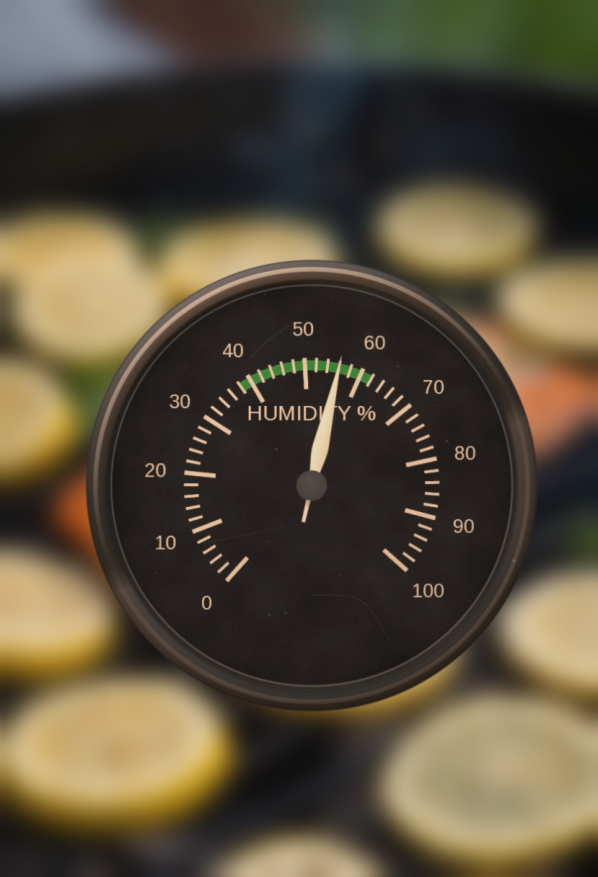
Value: 56 %
